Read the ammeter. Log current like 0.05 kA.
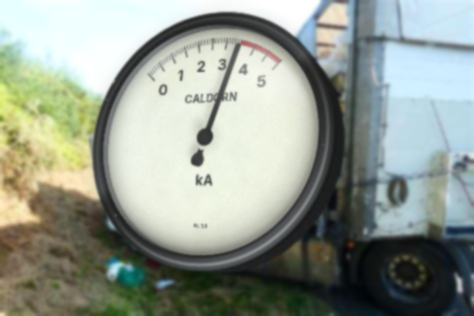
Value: 3.5 kA
